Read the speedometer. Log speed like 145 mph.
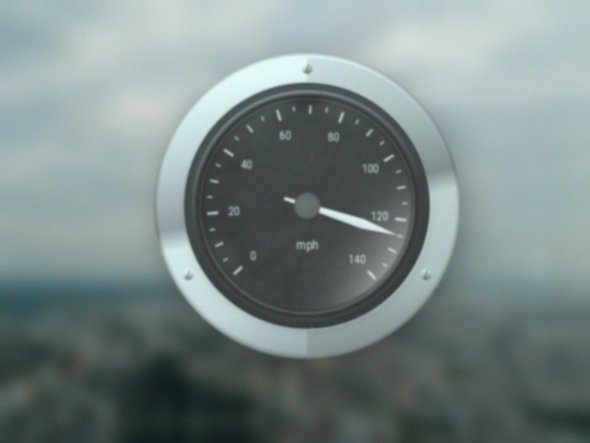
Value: 125 mph
